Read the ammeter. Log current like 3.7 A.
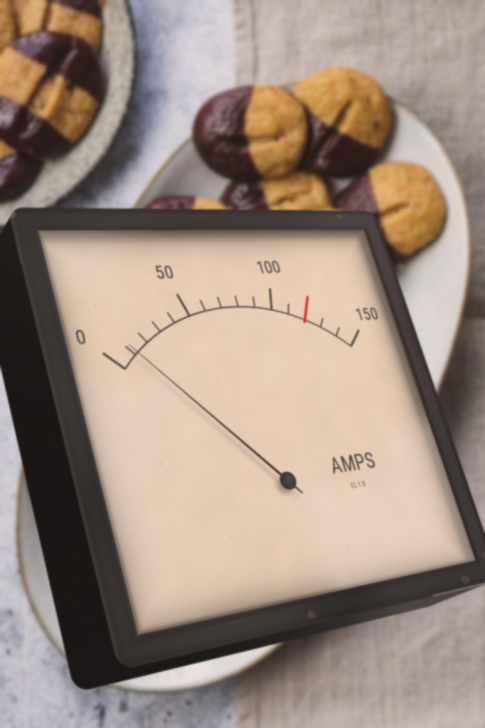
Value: 10 A
